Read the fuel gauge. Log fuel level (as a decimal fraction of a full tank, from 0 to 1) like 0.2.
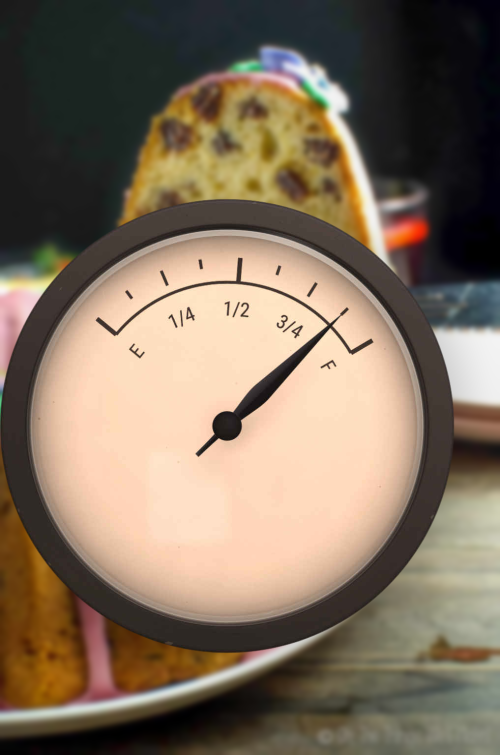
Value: 0.875
